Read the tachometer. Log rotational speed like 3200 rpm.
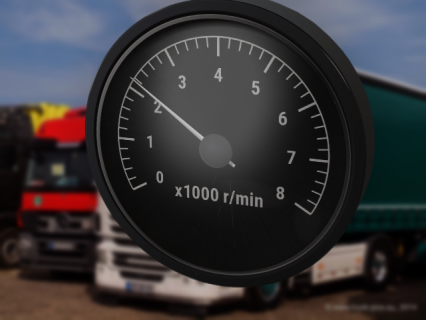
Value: 2200 rpm
